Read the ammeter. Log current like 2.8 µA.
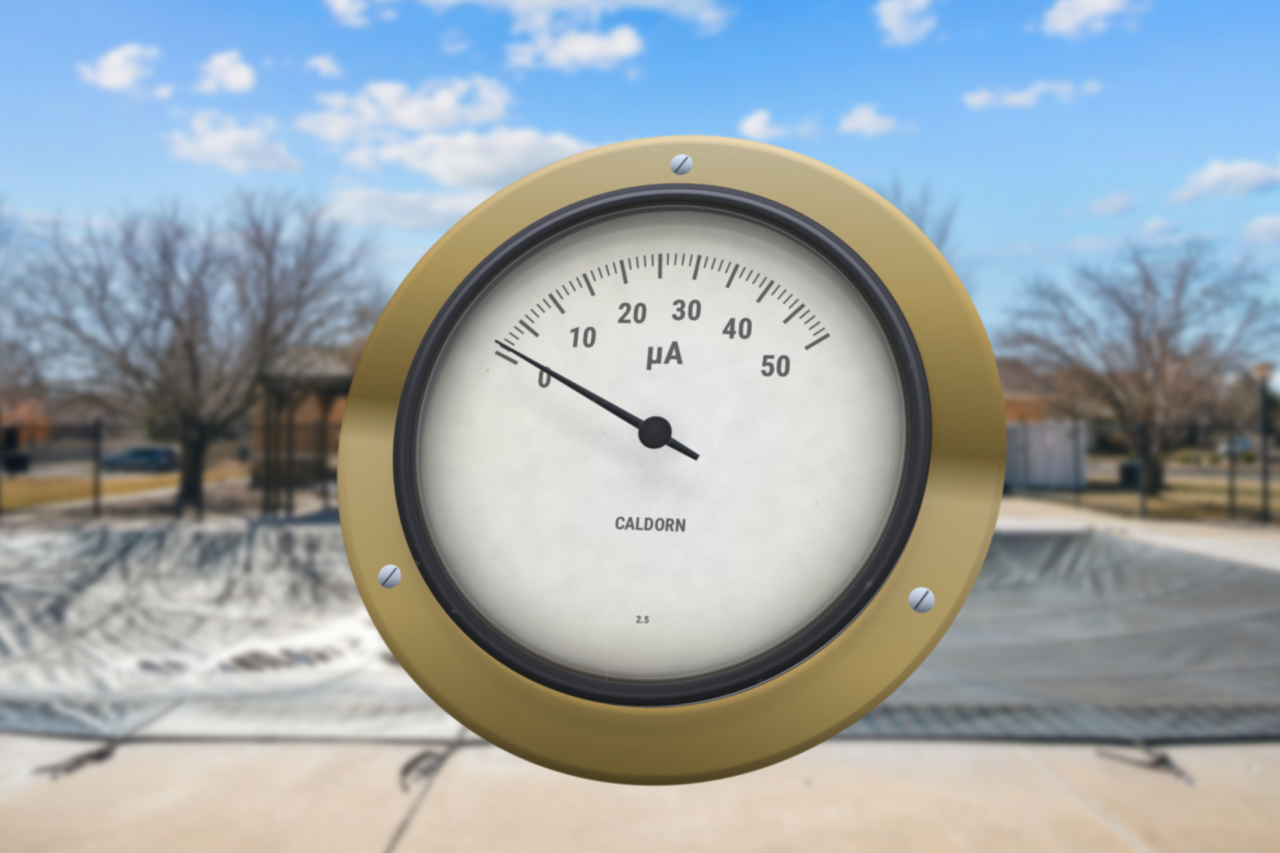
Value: 1 µA
